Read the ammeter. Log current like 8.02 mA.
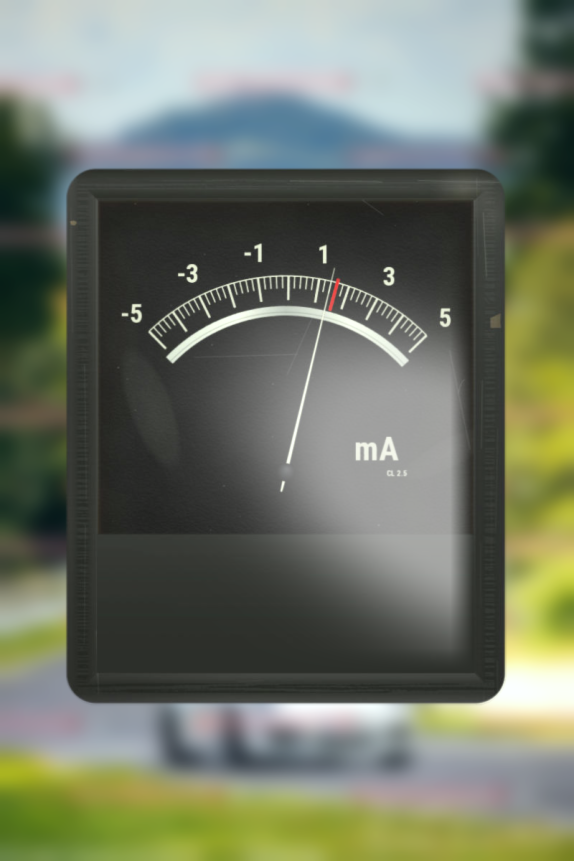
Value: 1.4 mA
